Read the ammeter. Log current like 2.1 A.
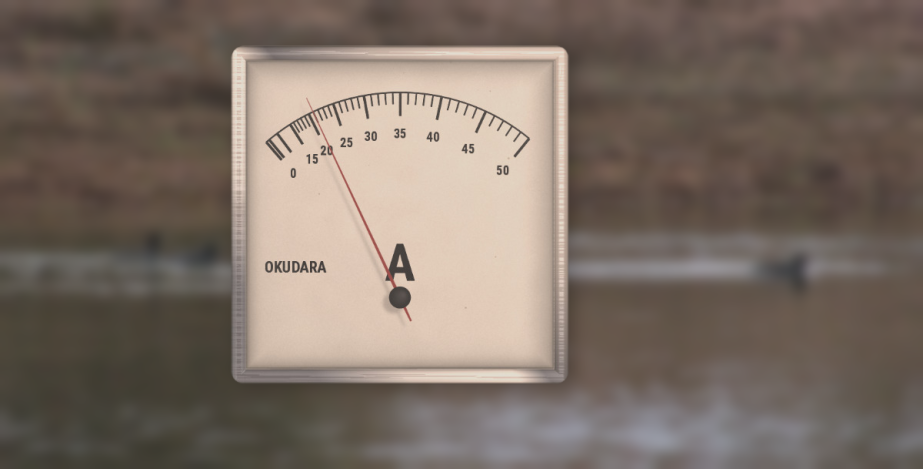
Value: 21 A
